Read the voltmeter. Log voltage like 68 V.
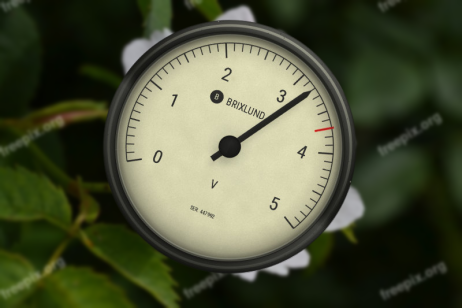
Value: 3.2 V
